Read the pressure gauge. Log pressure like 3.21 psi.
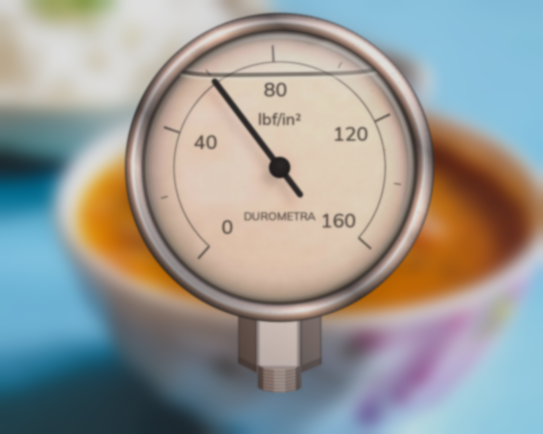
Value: 60 psi
